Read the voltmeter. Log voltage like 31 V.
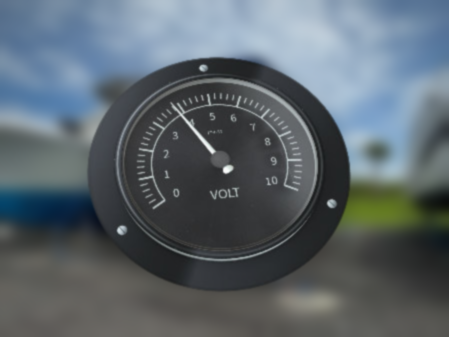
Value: 3.8 V
